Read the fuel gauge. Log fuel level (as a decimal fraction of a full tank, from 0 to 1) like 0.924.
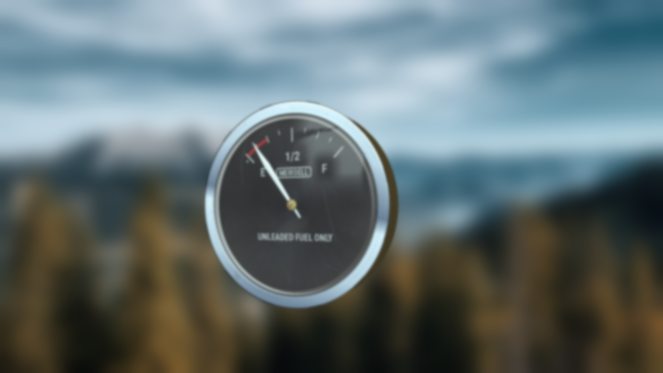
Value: 0.125
